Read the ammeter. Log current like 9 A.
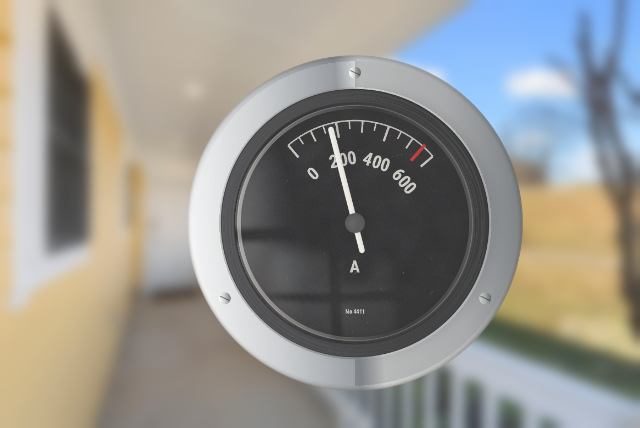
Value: 175 A
